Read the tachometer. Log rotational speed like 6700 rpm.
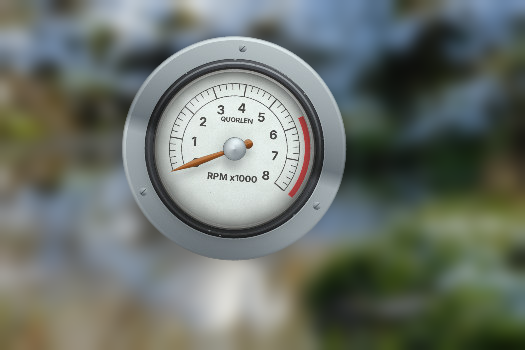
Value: 0 rpm
